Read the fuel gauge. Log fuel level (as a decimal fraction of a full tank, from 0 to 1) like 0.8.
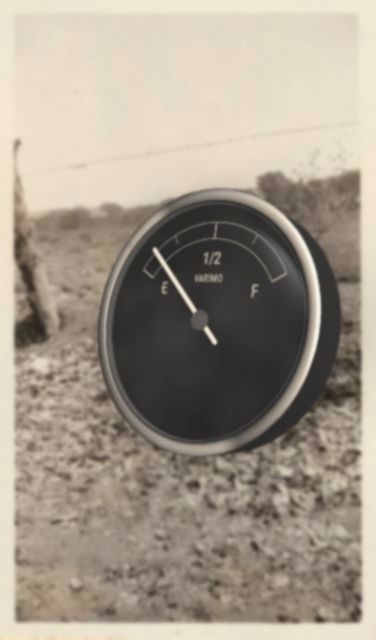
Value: 0.125
